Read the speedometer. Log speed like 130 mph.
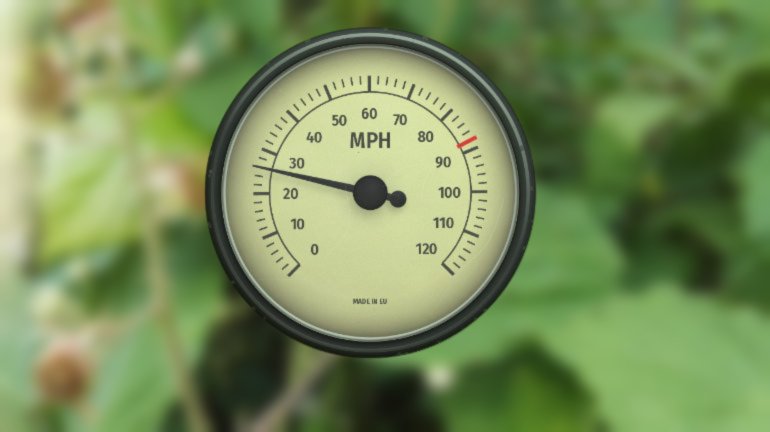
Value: 26 mph
